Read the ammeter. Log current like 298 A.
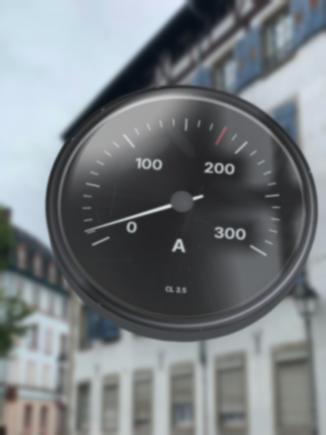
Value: 10 A
